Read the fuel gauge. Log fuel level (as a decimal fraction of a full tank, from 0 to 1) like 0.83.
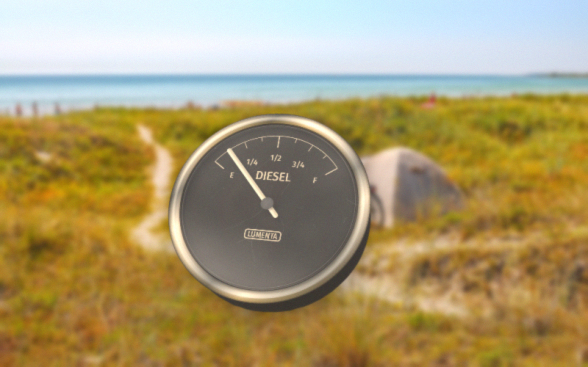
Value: 0.125
